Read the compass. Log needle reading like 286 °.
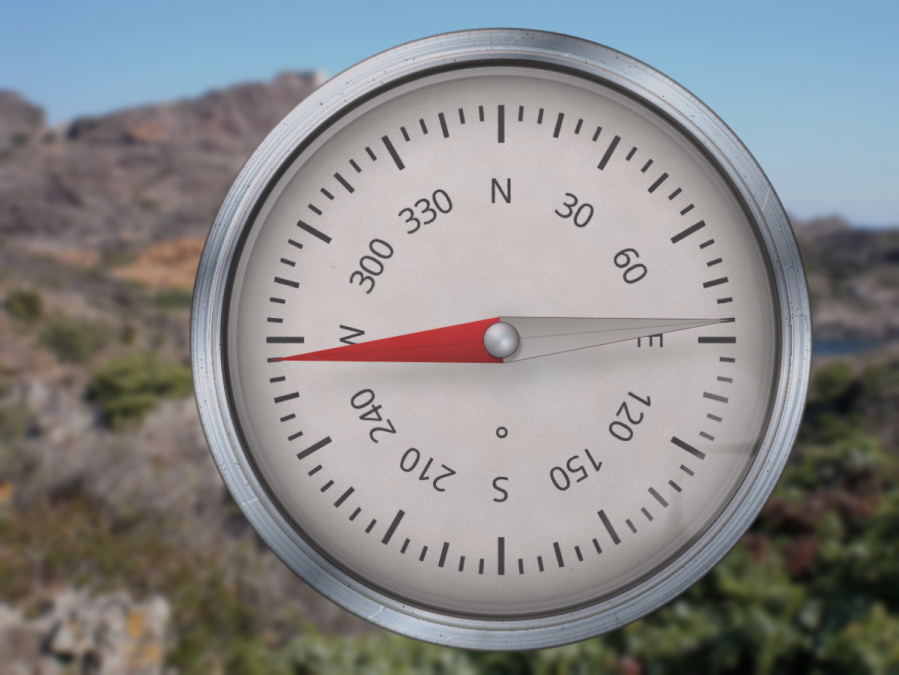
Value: 265 °
